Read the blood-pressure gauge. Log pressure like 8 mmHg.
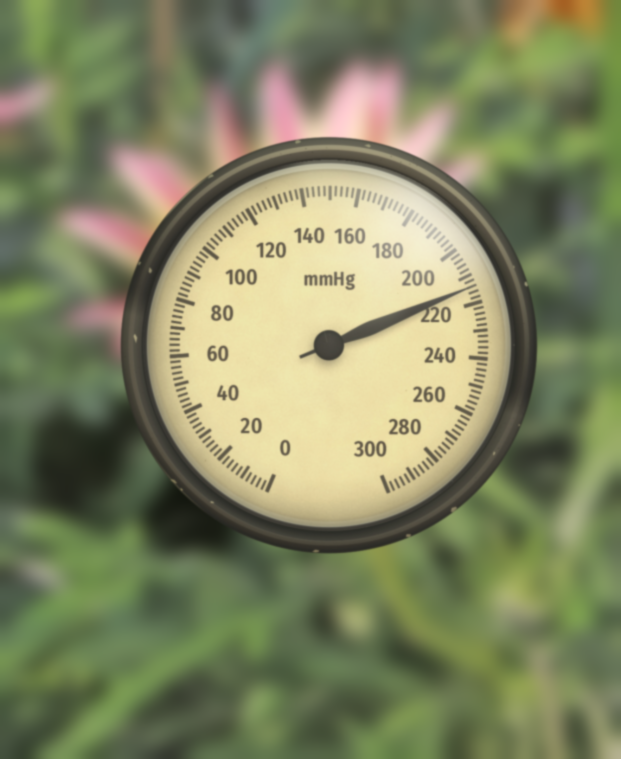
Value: 214 mmHg
